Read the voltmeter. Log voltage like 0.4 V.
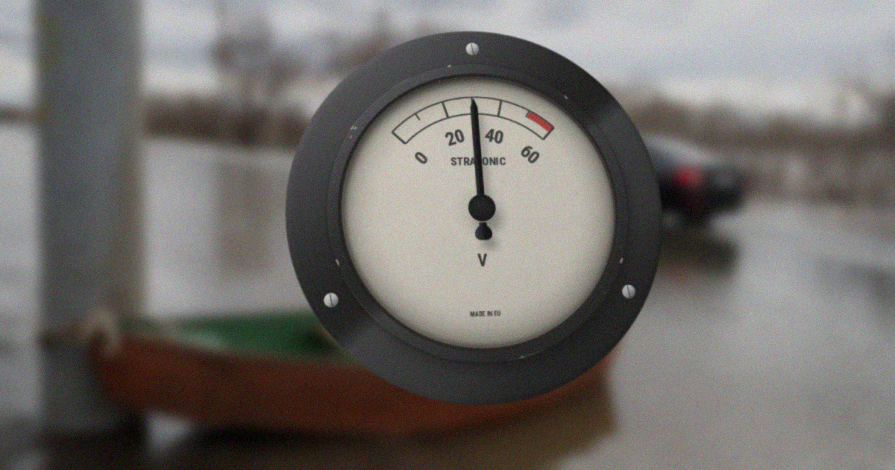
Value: 30 V
